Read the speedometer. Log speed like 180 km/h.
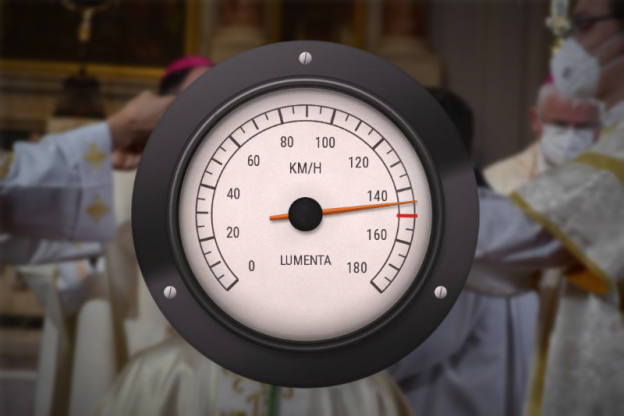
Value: 145 km/h
